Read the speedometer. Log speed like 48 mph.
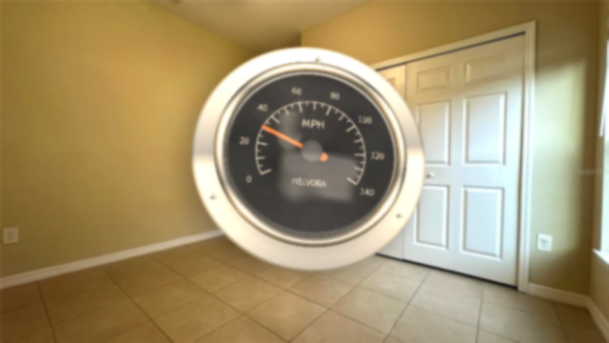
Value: 30 mph
